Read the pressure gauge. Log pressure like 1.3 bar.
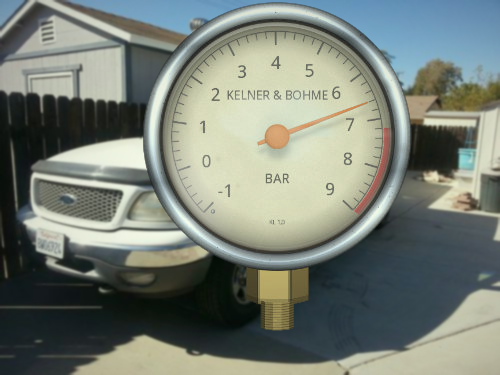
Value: 6.6 bar
